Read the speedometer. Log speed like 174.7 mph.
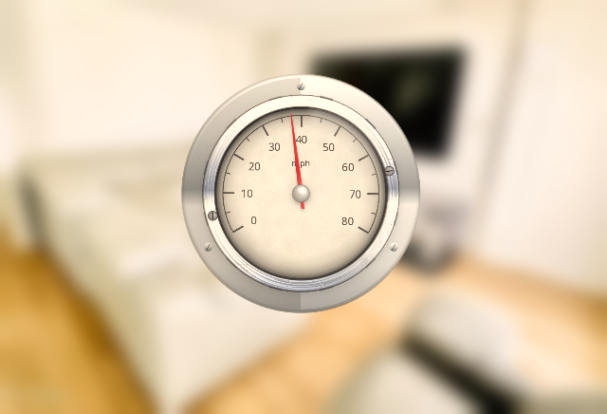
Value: 37.5 mph
